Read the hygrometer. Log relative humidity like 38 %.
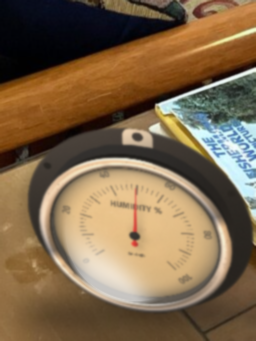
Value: 50 %
